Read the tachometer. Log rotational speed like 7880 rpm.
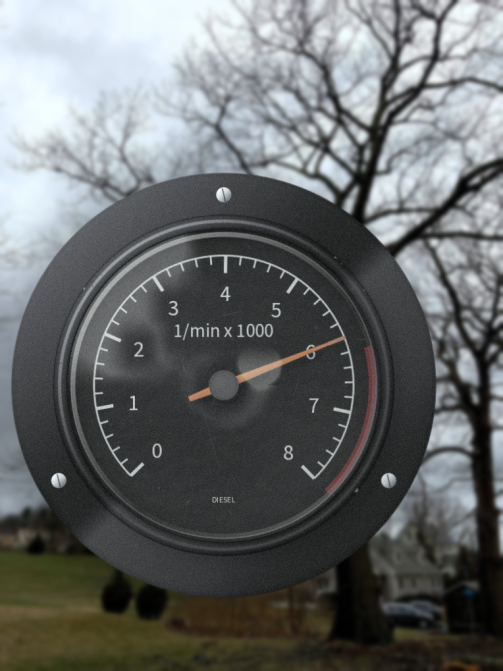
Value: 6000 rpm
